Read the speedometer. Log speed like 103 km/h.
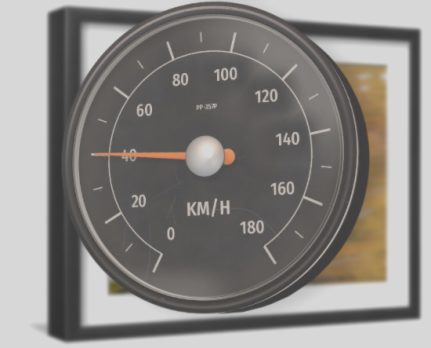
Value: 40 km/h
